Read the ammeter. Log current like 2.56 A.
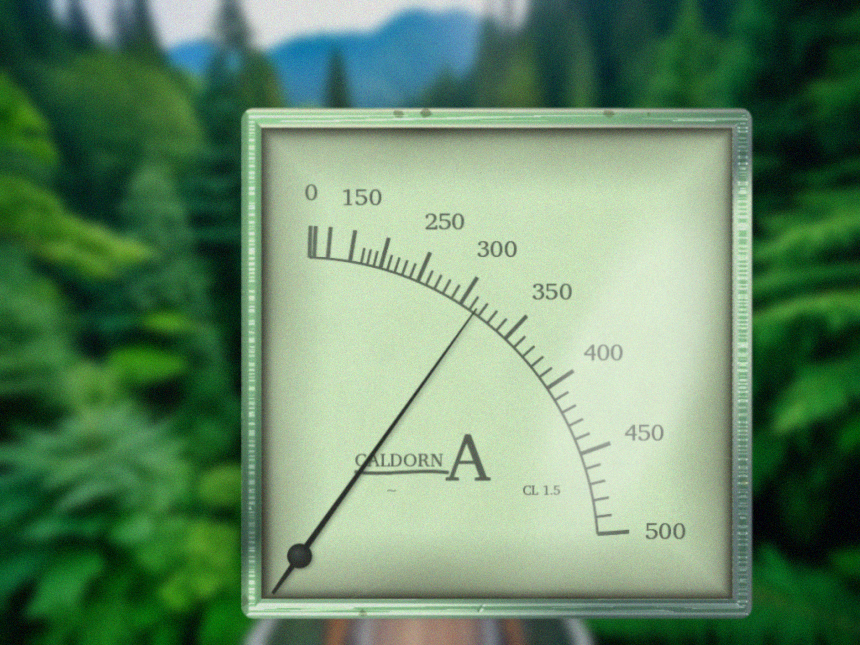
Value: 315 A
